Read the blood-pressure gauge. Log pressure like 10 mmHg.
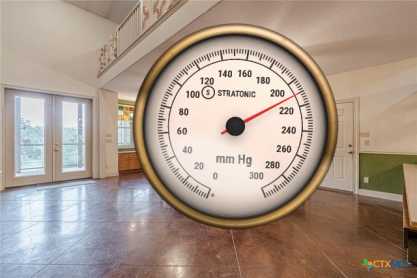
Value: 210 mmHg
